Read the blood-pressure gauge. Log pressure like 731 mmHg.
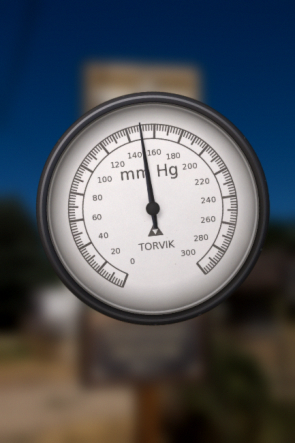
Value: 150 mmHg
